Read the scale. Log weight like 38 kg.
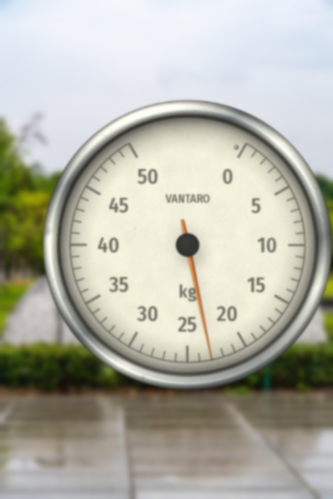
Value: 23 kg
